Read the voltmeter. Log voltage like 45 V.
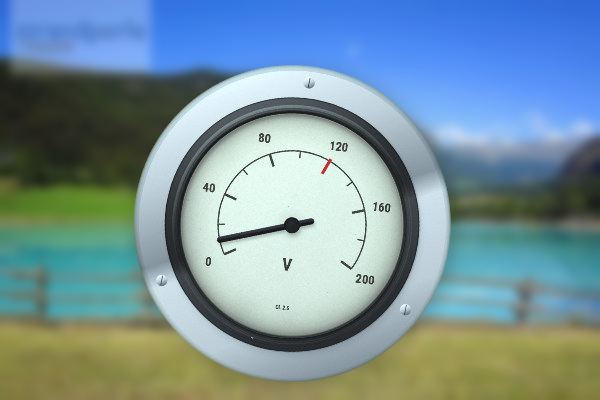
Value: 10 V
